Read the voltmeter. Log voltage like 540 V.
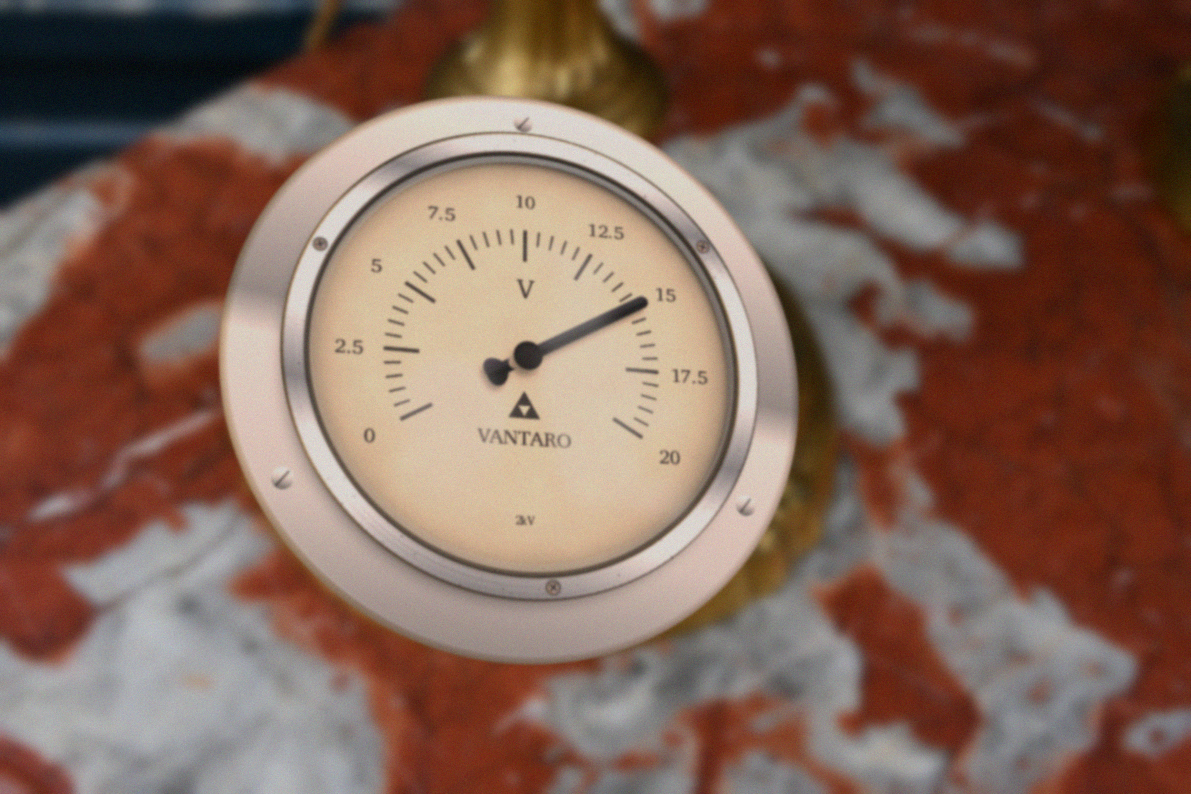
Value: 15 V
